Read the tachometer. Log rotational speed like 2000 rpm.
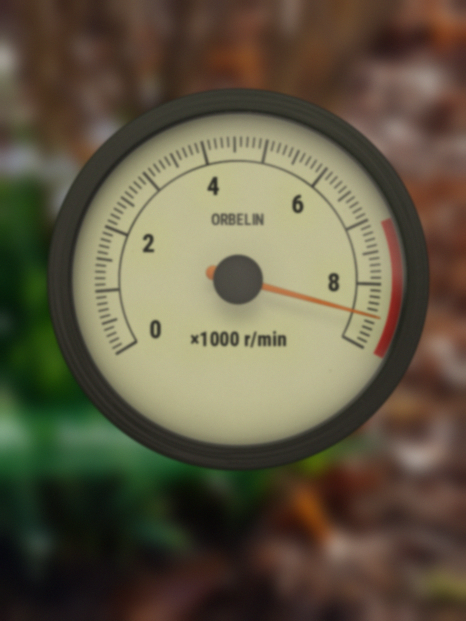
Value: 8500 rpm
